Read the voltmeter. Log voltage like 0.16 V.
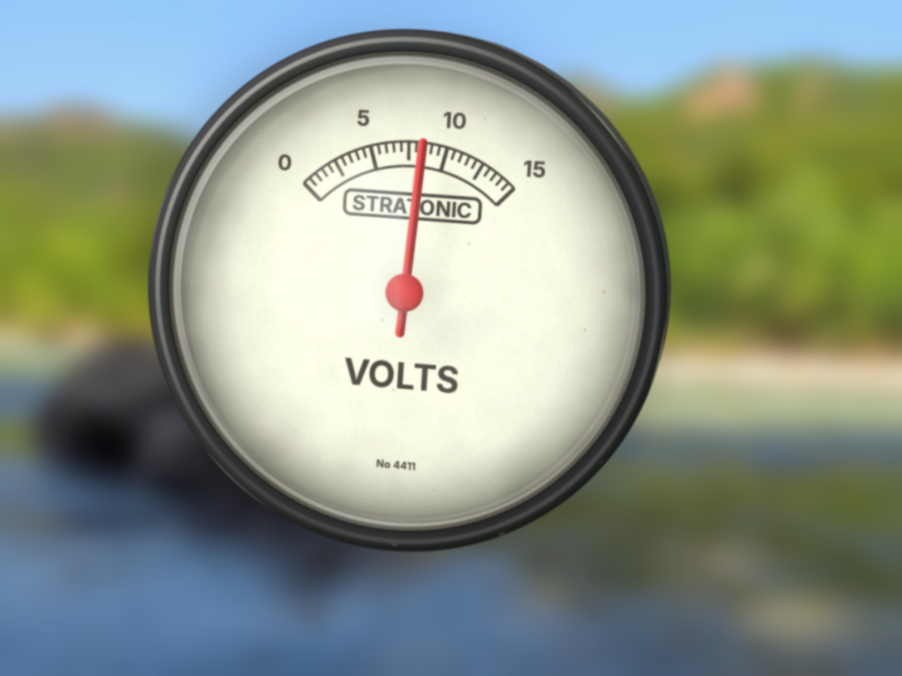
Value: 8.5 V
